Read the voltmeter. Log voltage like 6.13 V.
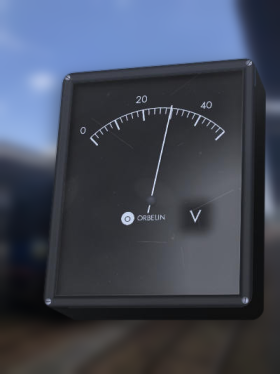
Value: 30 V
